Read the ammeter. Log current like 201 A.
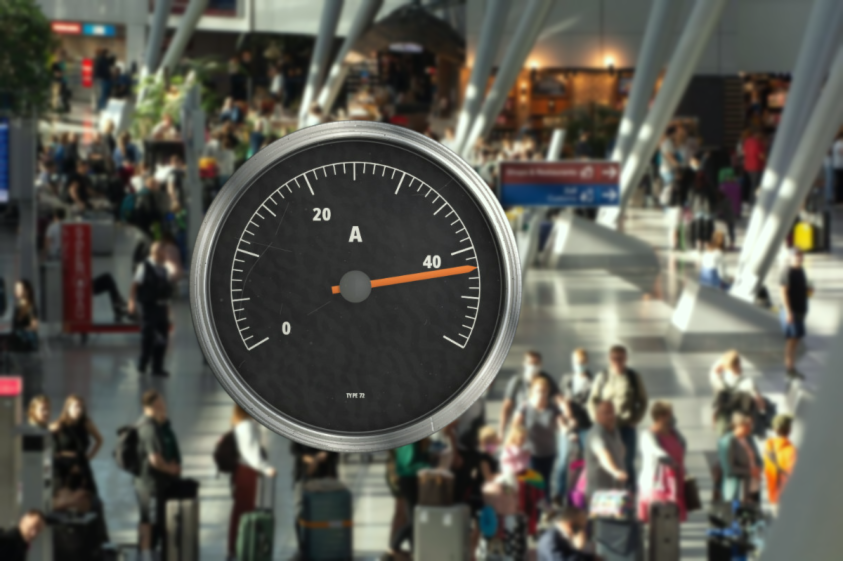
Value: 42 A
